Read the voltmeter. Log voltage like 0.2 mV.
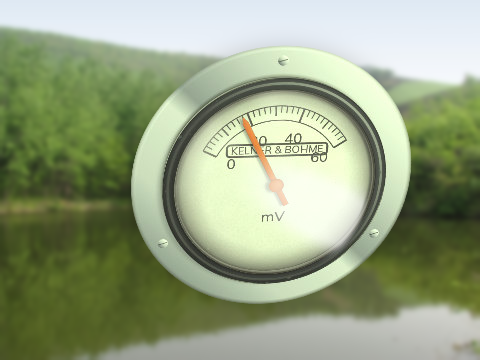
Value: 18 mV
